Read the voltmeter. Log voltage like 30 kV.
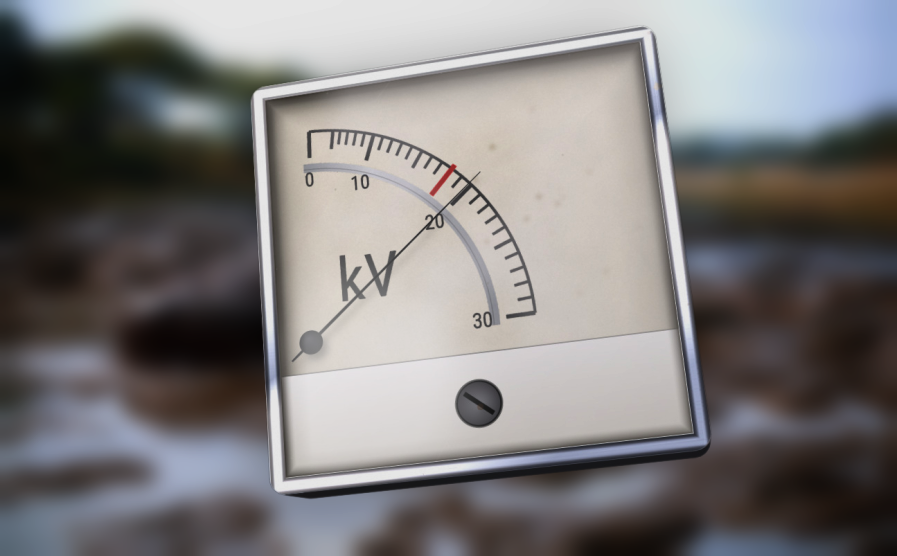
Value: 20 kV
